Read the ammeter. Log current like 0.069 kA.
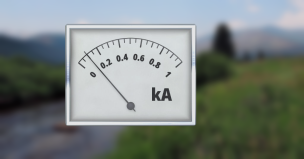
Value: 0.1 kA
